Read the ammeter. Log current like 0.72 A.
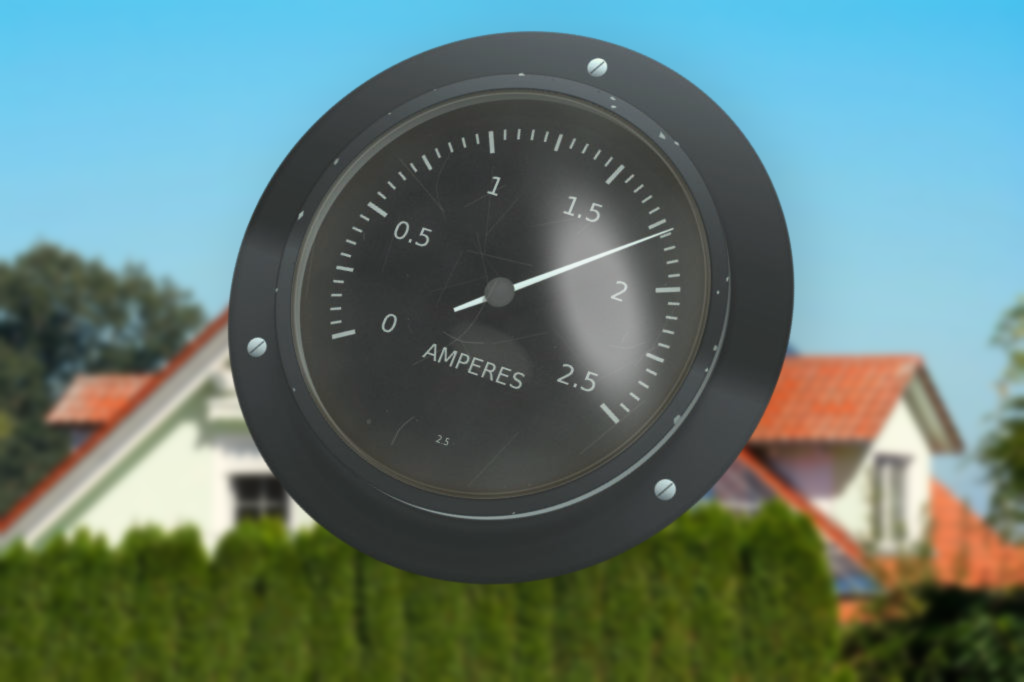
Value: 1.8 A
